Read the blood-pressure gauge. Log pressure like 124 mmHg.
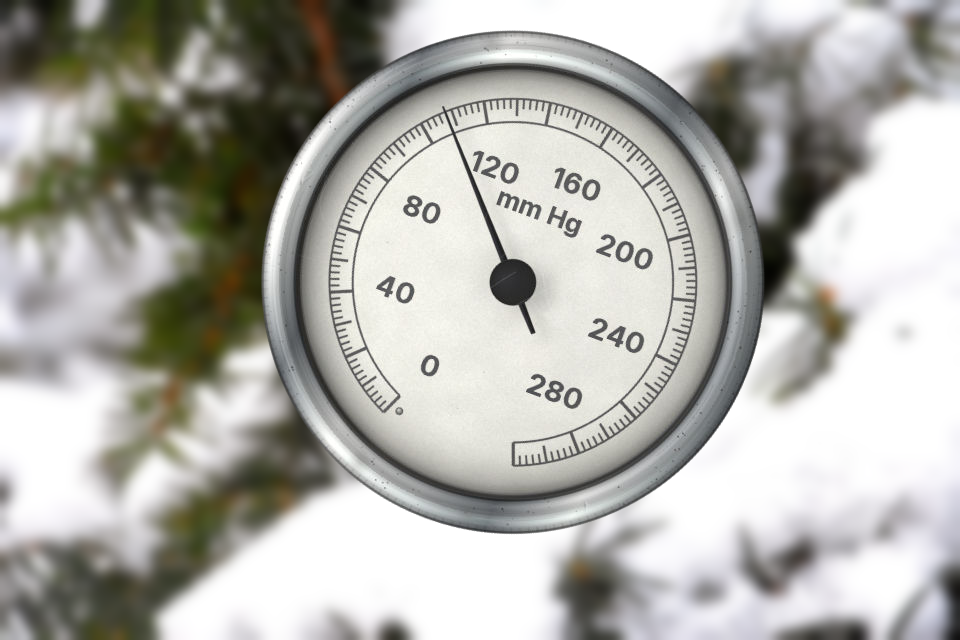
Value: 108 mmHg
